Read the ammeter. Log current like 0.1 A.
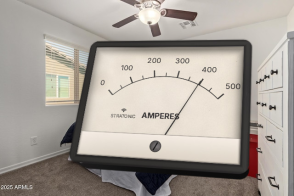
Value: 400 A
